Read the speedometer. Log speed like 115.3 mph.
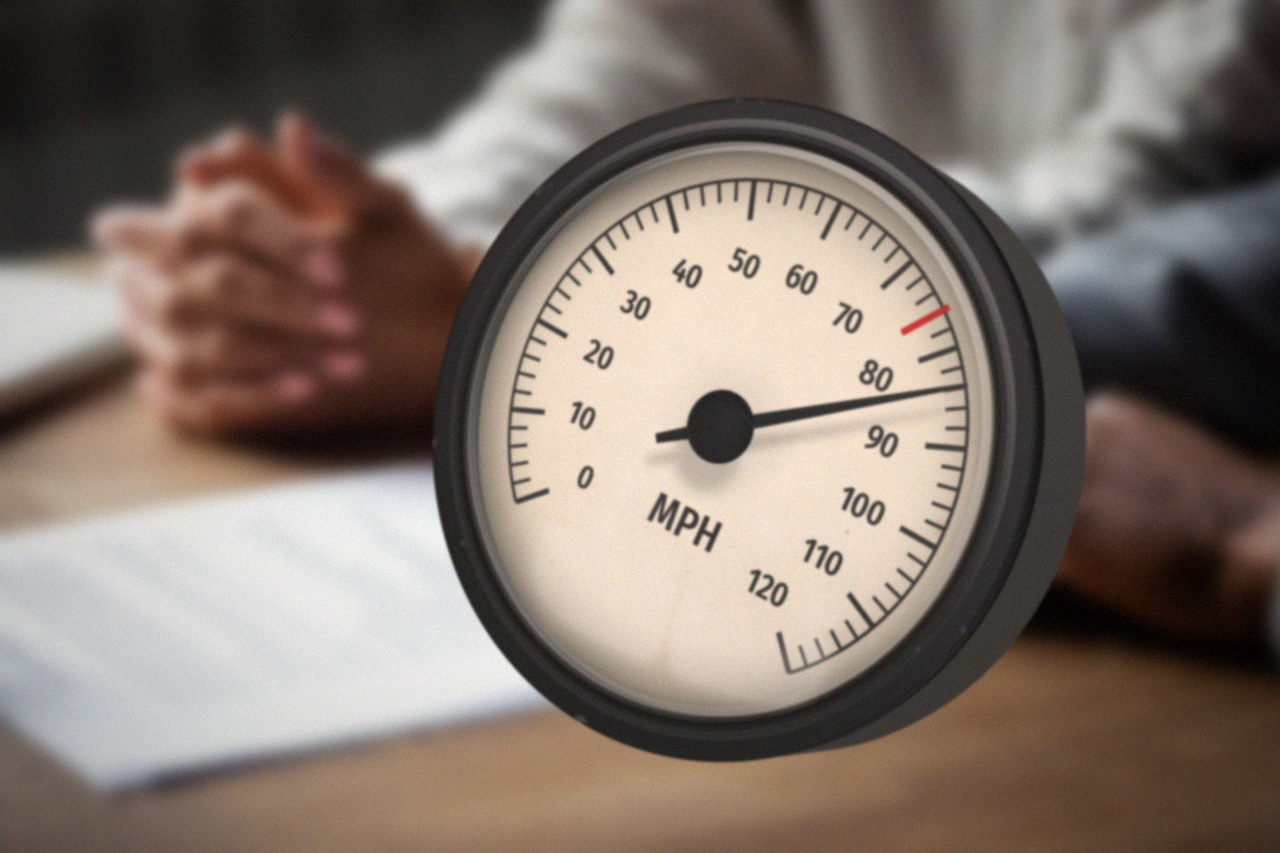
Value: 84 mph
